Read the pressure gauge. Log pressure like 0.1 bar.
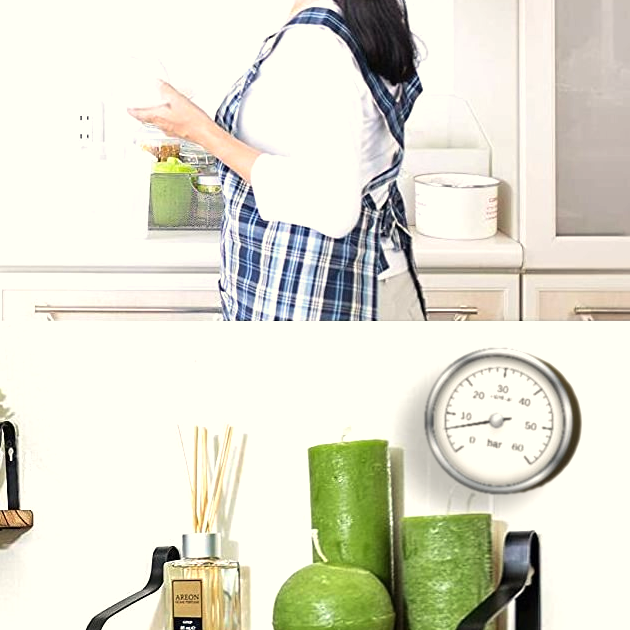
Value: 6 bar
